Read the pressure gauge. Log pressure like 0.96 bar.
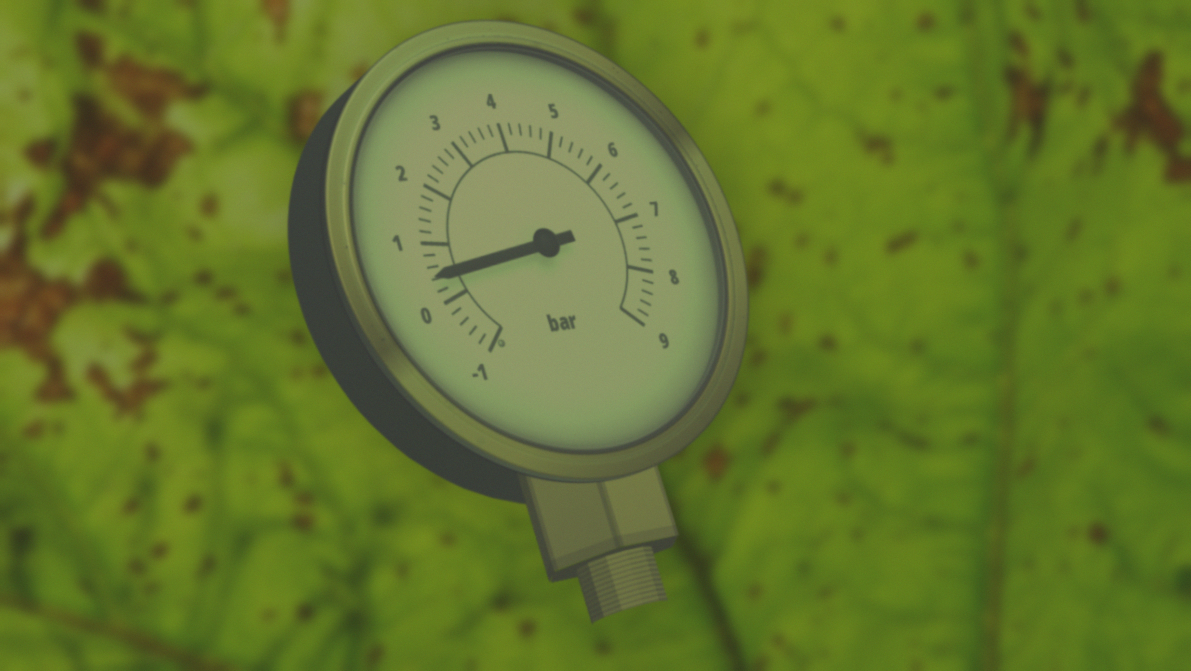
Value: 0.4 bar
